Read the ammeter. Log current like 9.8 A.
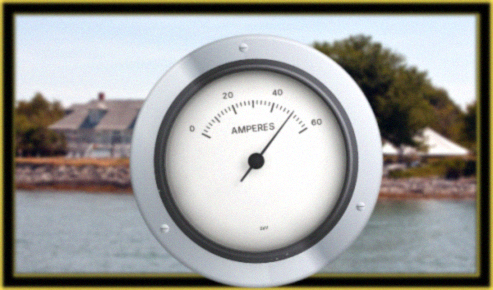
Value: 50 A
